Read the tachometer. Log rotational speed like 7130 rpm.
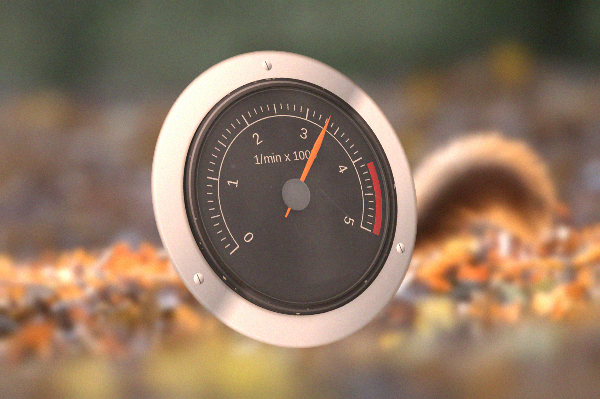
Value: 3300 rpm
